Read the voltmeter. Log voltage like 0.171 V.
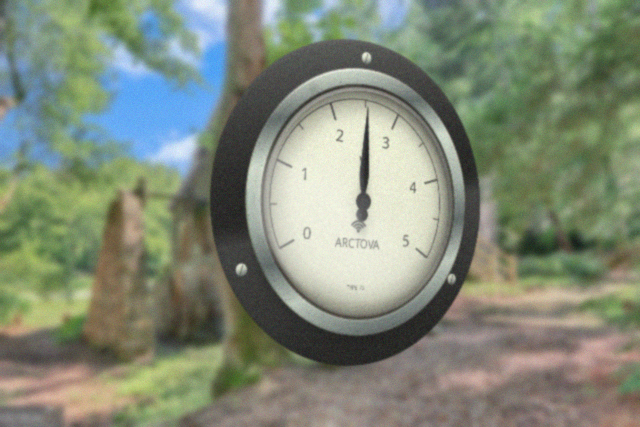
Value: 2.5 V
